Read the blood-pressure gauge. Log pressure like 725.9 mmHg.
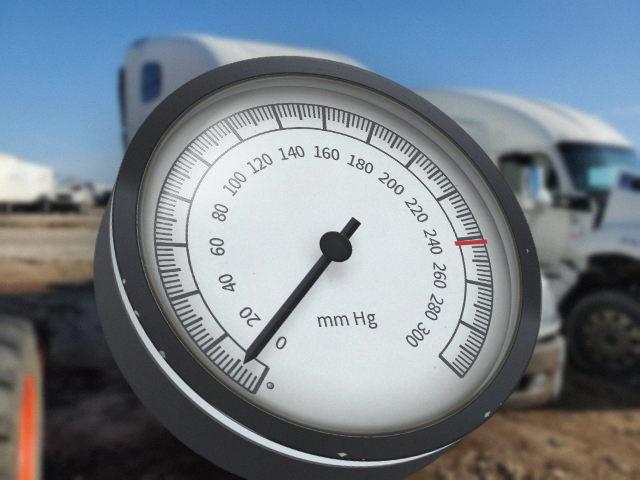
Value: 8 mmHg
